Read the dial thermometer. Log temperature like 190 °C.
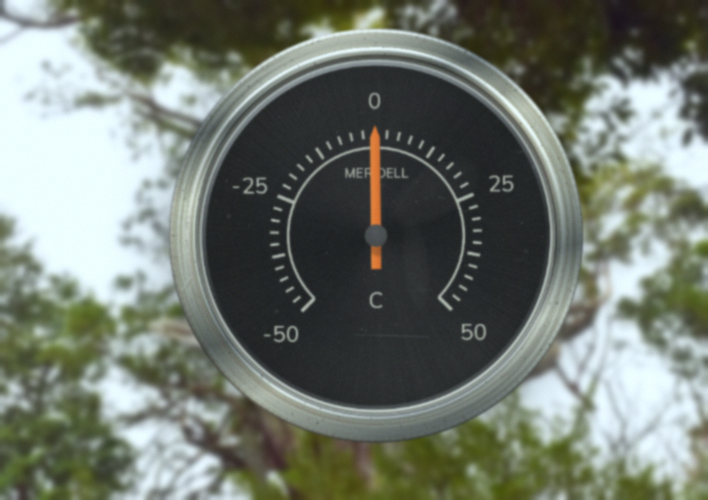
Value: 0 °C
